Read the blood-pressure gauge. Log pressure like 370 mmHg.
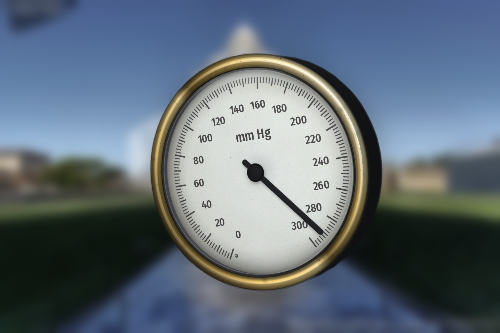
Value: 290 mmHg
